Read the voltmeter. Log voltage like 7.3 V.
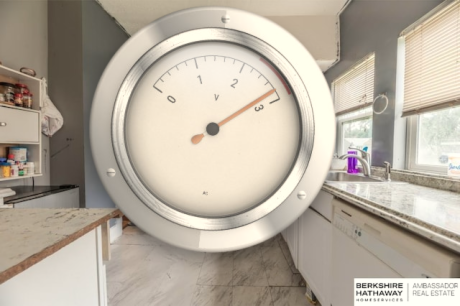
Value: 2.8 V
